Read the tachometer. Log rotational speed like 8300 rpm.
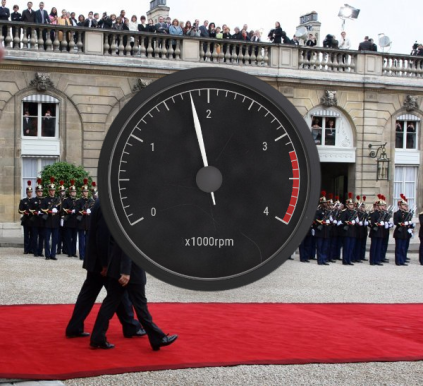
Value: 1800 rpm
